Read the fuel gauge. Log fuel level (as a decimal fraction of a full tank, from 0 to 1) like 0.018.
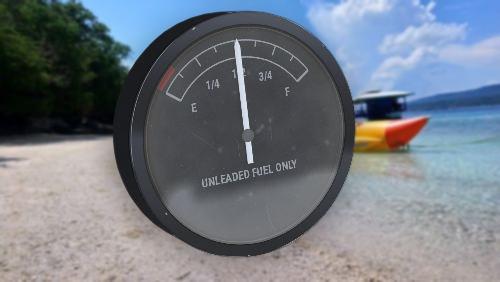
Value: 0.5
